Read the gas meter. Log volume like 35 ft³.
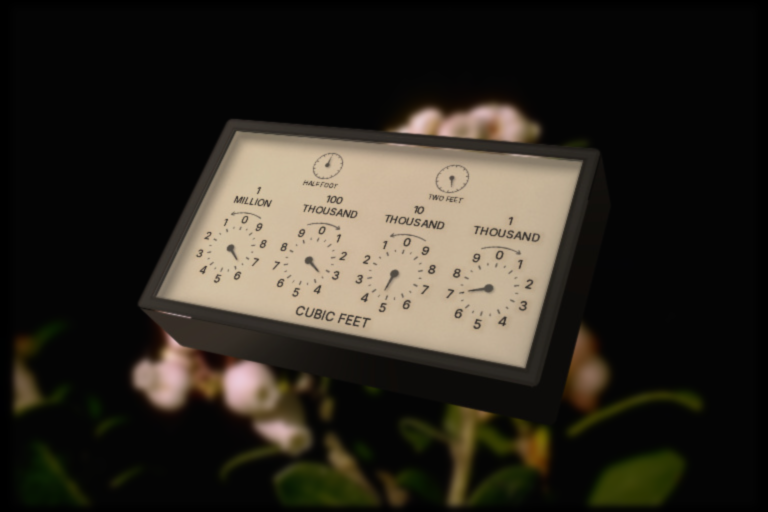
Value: 634700 ft³
